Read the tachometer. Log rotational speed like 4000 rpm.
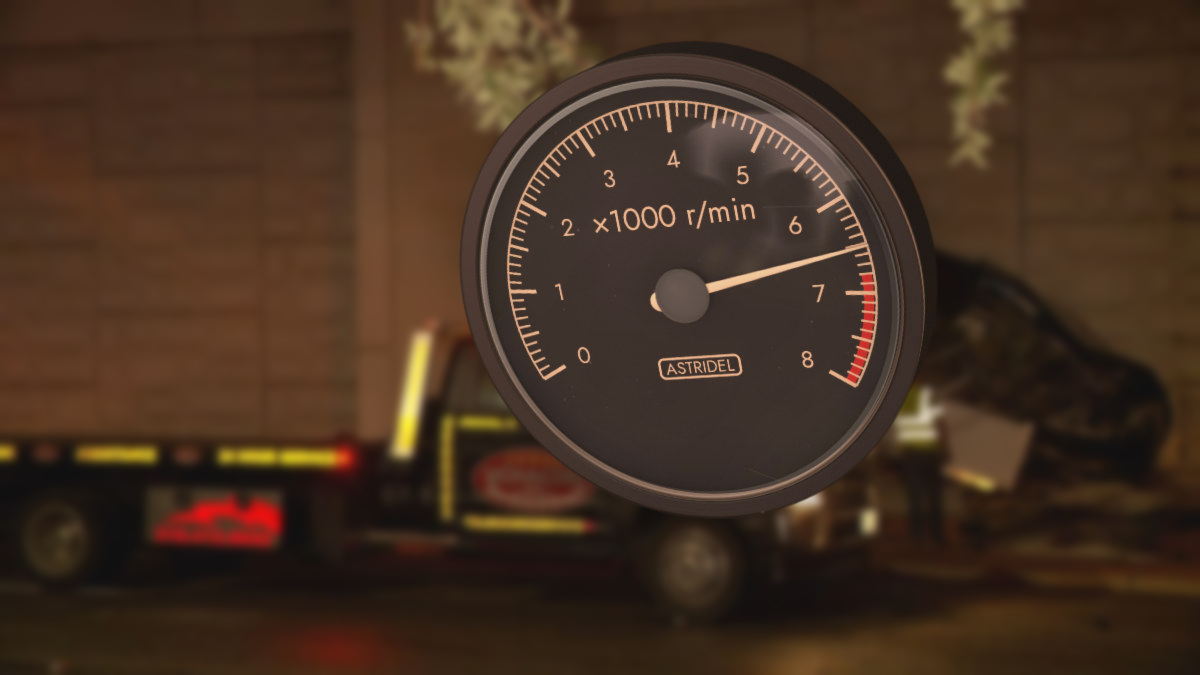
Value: 6500 rpm
